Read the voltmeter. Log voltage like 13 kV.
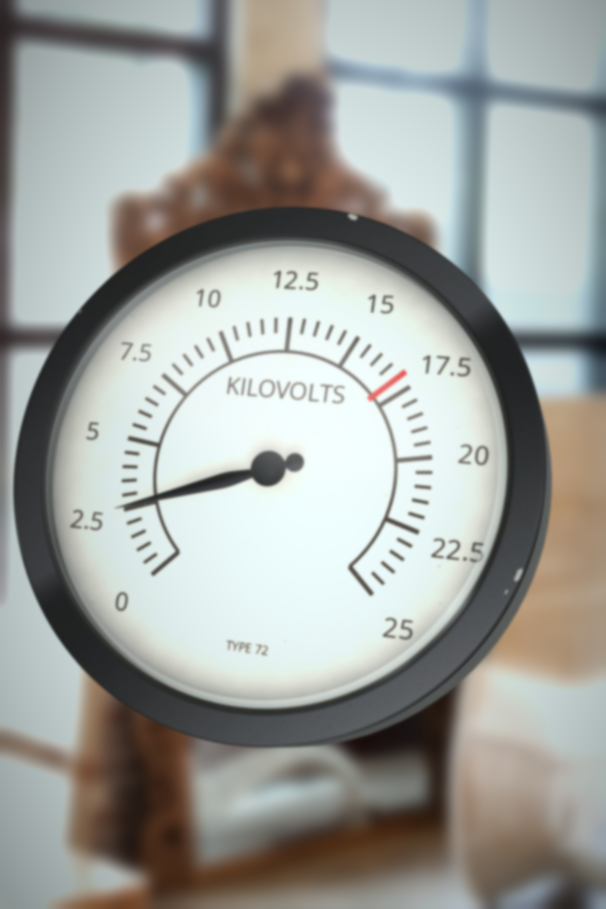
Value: 2.5 kV
